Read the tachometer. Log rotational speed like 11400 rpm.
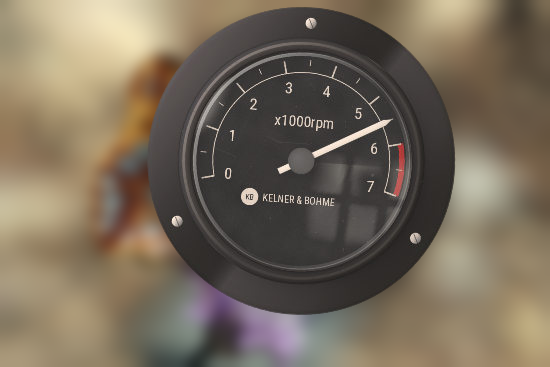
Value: 5500 rpm
